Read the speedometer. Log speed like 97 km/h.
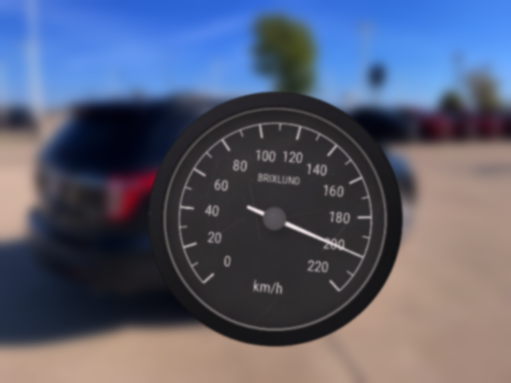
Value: 200 km/h
